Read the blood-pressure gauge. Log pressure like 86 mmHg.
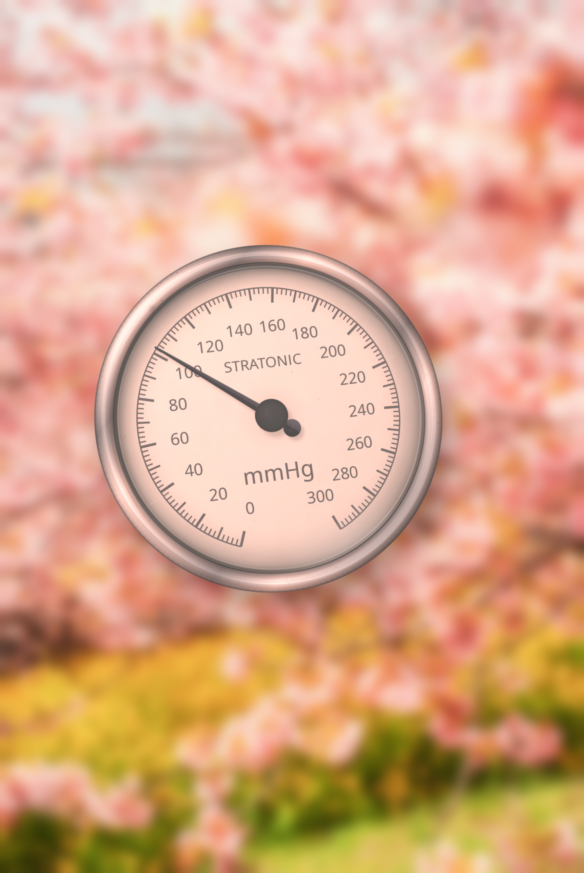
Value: 102 mmHg
